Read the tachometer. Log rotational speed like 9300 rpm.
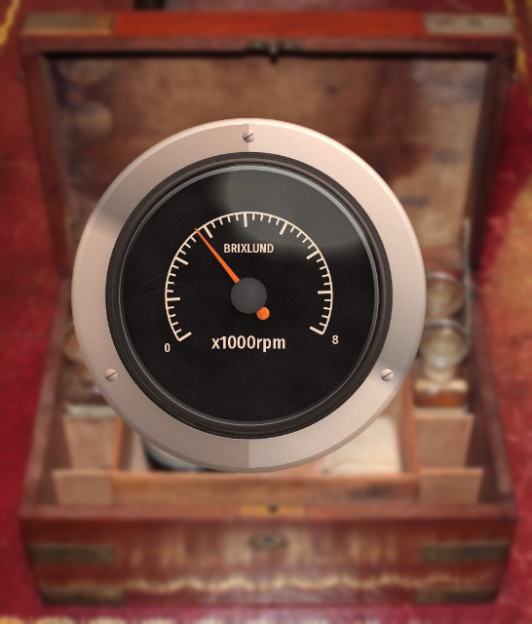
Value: 2800 rpm
